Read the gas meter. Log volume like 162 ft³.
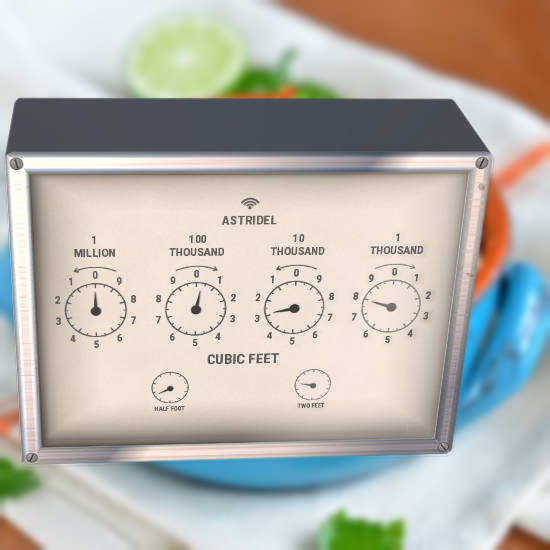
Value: 2800 ft³
